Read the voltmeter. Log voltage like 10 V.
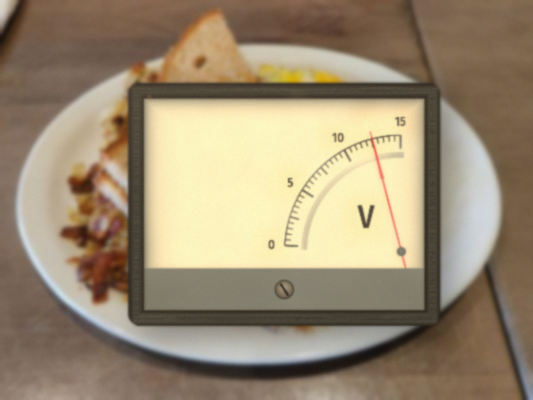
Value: 12.5 V
